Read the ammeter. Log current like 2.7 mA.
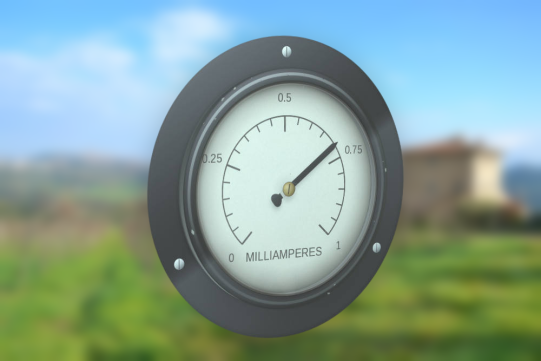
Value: 0.7 mA
